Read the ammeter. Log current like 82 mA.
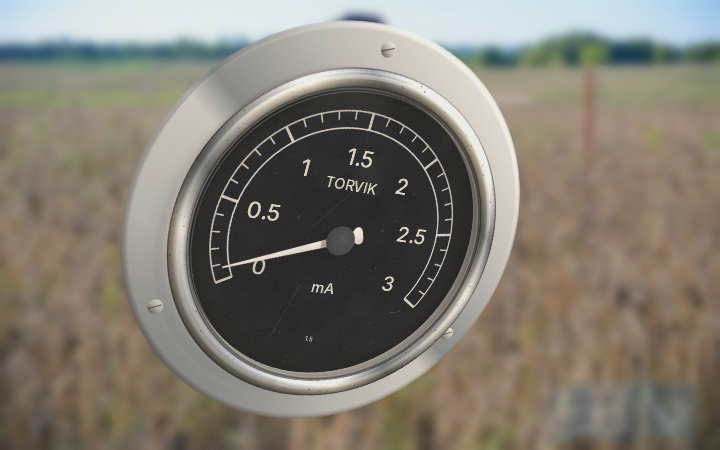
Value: 0.1 mA
